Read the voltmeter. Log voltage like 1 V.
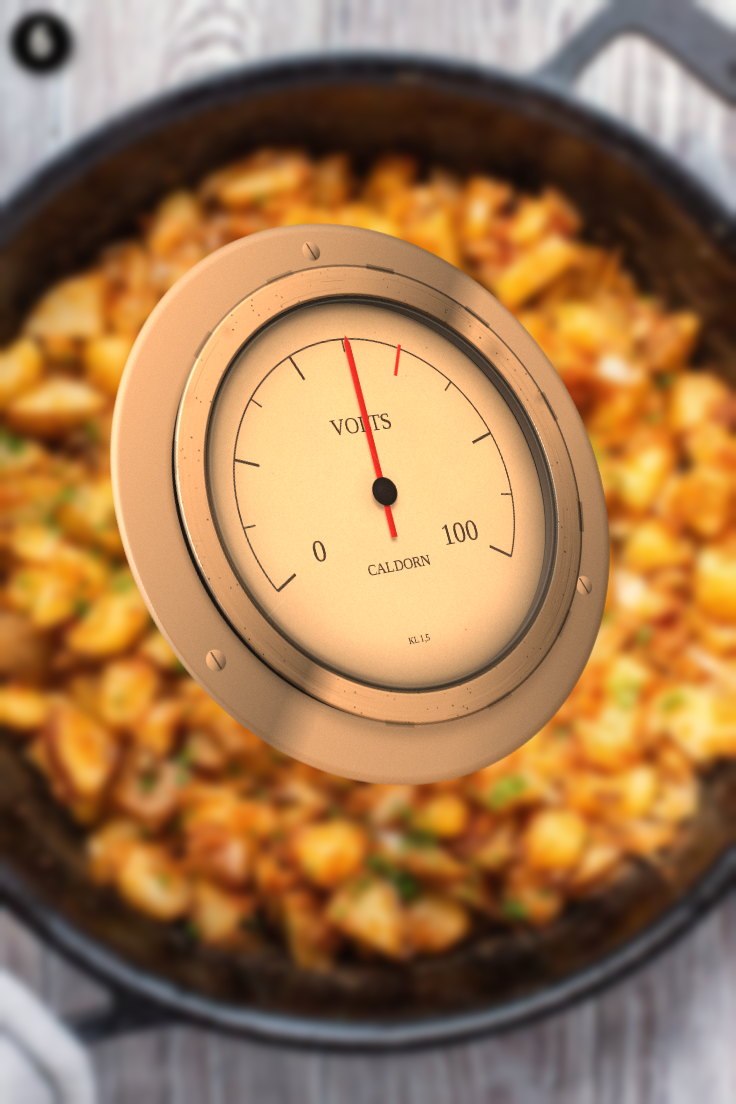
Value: 50 V
